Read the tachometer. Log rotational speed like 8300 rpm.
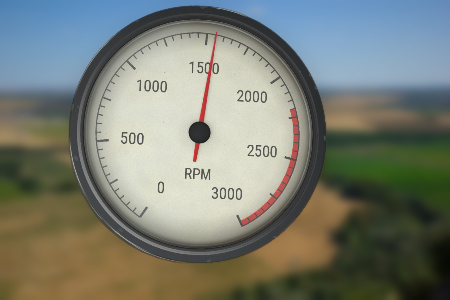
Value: 1550 rpm
